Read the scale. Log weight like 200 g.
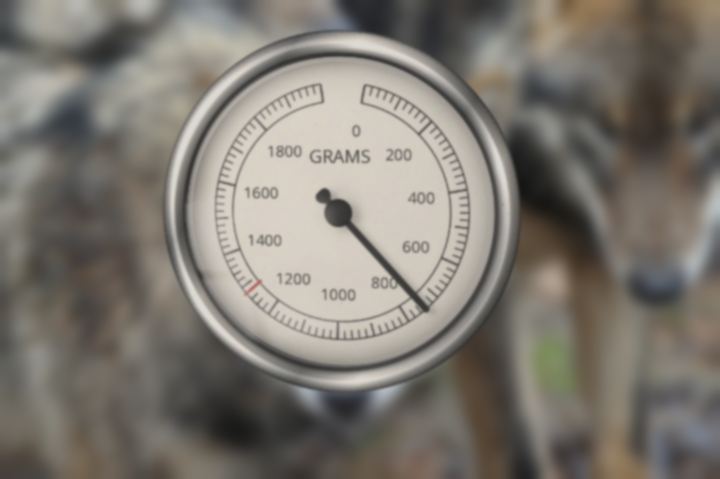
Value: 740 g
